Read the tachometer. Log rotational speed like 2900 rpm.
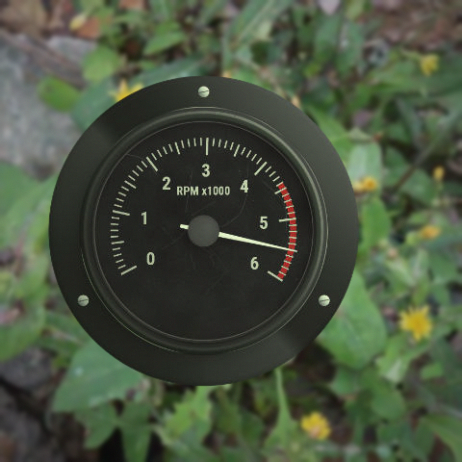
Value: 5500 rpm
